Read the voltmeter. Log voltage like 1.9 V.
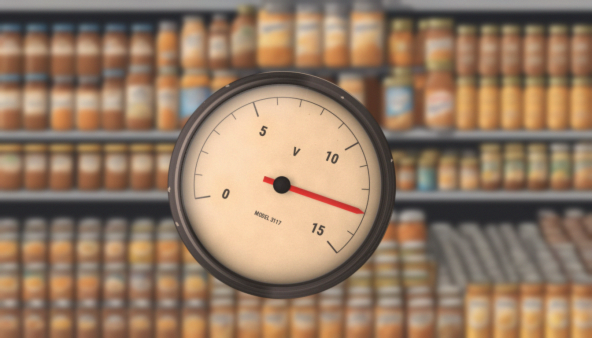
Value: 13 V
